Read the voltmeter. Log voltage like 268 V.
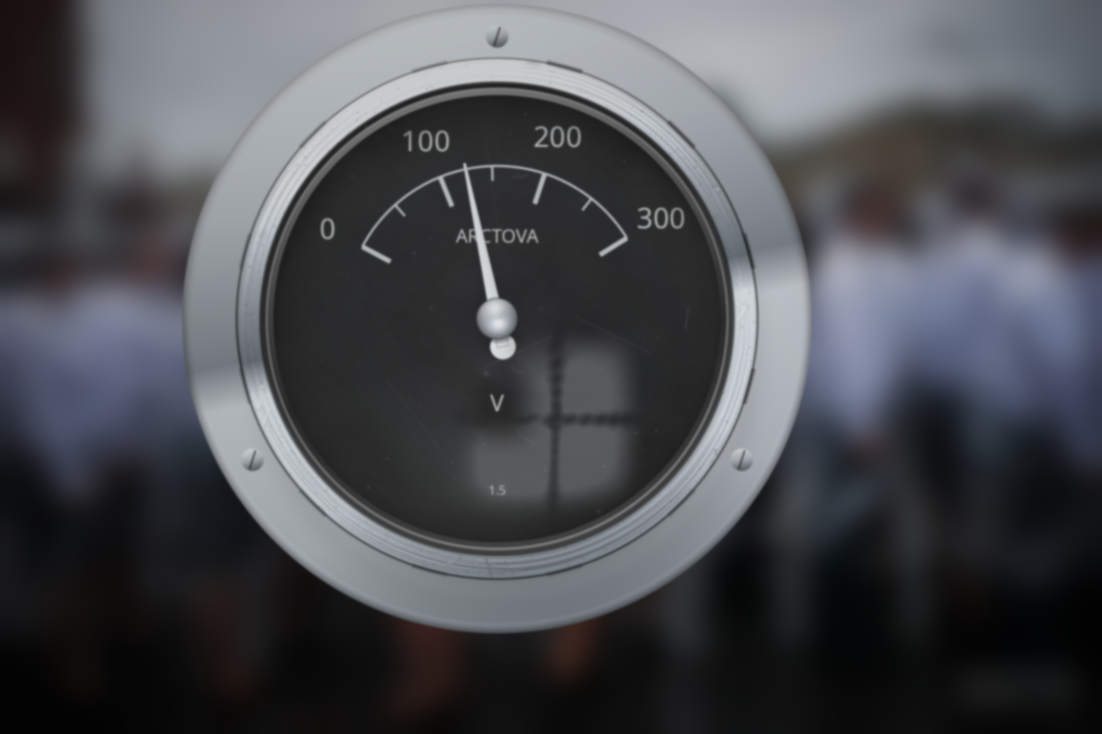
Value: 125 V
